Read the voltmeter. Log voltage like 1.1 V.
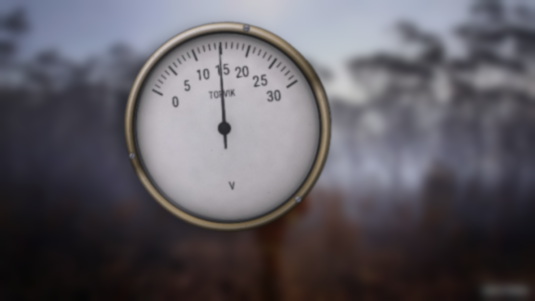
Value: 15 V
